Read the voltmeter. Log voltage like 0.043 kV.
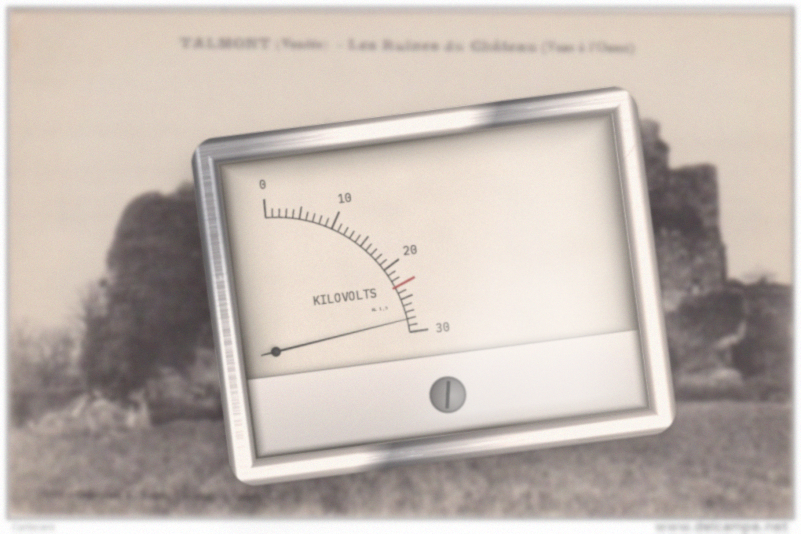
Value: 28 kV
